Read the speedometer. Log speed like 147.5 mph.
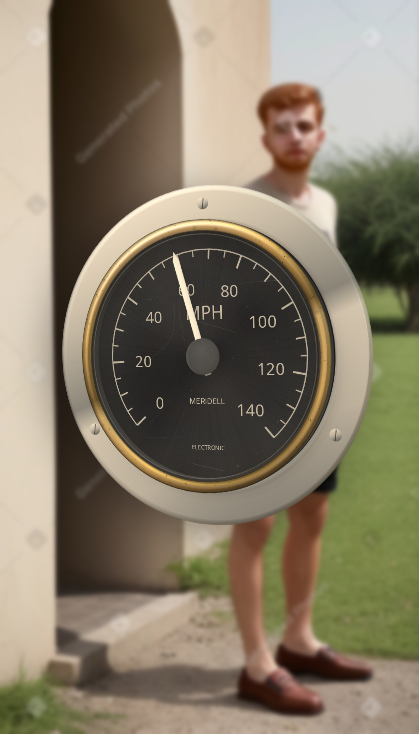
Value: 60 mph
